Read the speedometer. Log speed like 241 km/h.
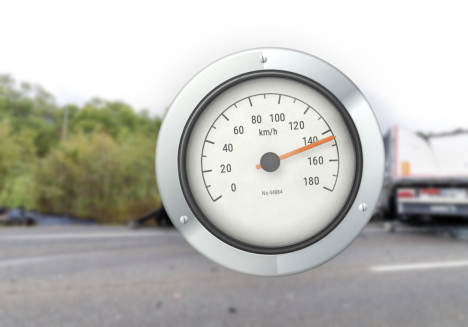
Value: 145 km/h
